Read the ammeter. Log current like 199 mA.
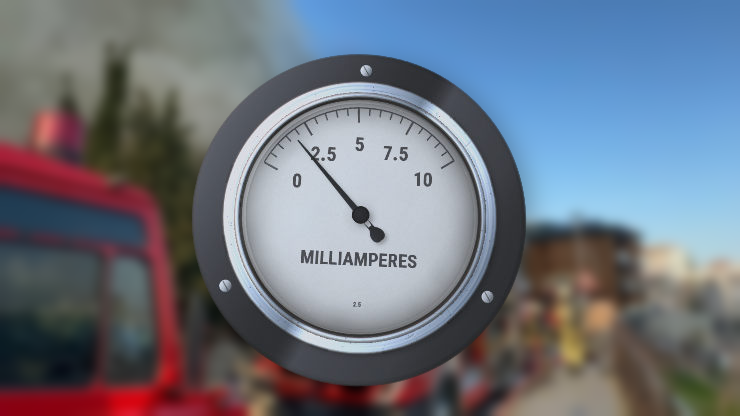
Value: 1.75 mA
